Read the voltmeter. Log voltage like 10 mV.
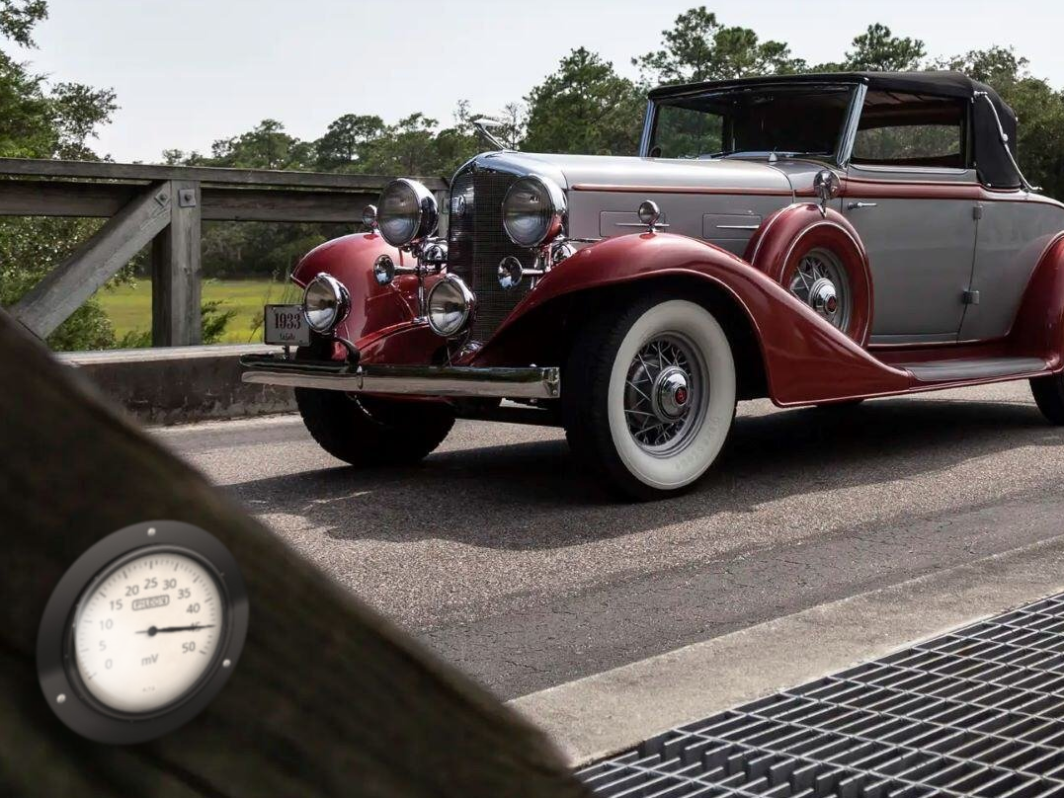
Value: 45 mV
